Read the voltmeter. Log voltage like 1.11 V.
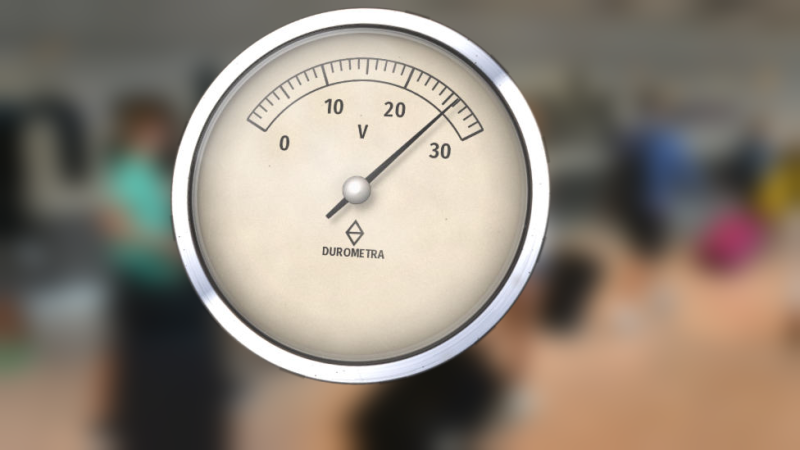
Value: 26 V
